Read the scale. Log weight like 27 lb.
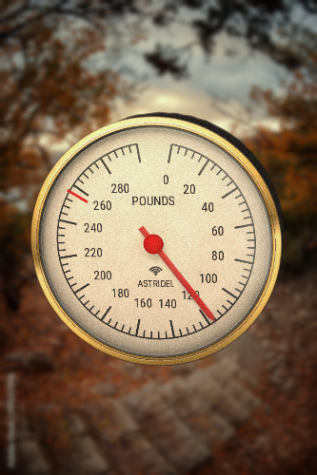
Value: 116 lb
